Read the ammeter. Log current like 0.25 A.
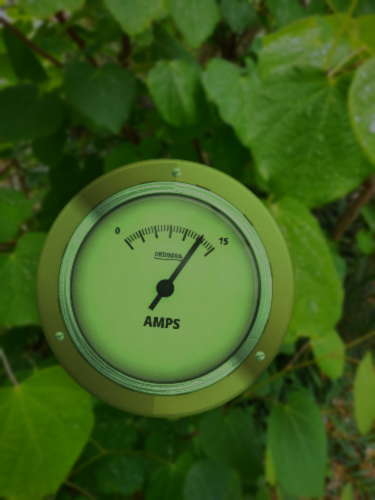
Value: 12.5 A
